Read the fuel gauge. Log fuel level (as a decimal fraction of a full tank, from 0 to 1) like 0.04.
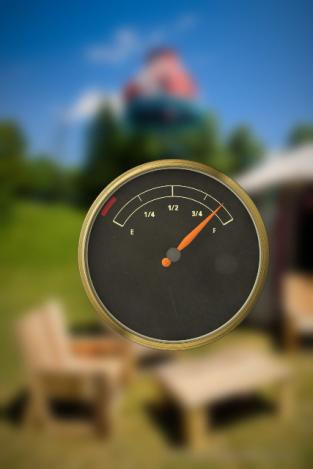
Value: 0.875
